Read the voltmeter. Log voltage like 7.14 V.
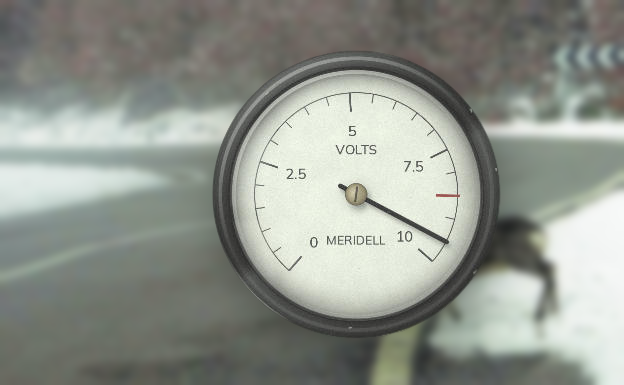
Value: 9.5 V
